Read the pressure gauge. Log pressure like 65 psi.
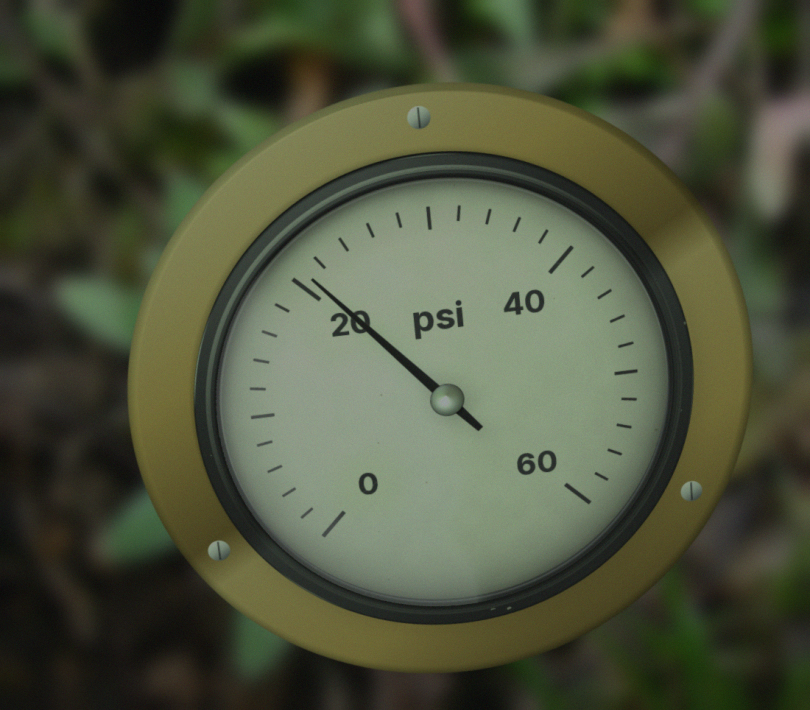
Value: 21 psi
